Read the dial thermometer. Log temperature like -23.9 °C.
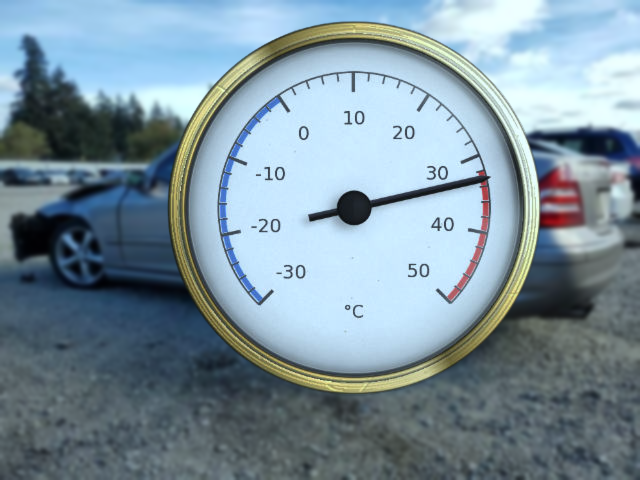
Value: 33 °C
